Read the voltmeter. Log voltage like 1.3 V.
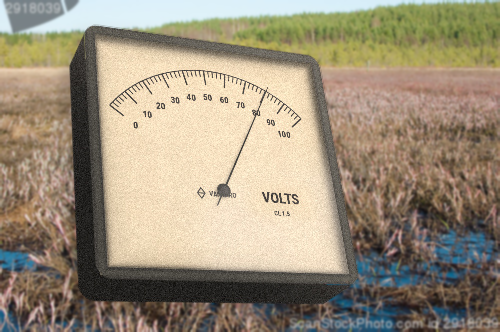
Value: 80 V
